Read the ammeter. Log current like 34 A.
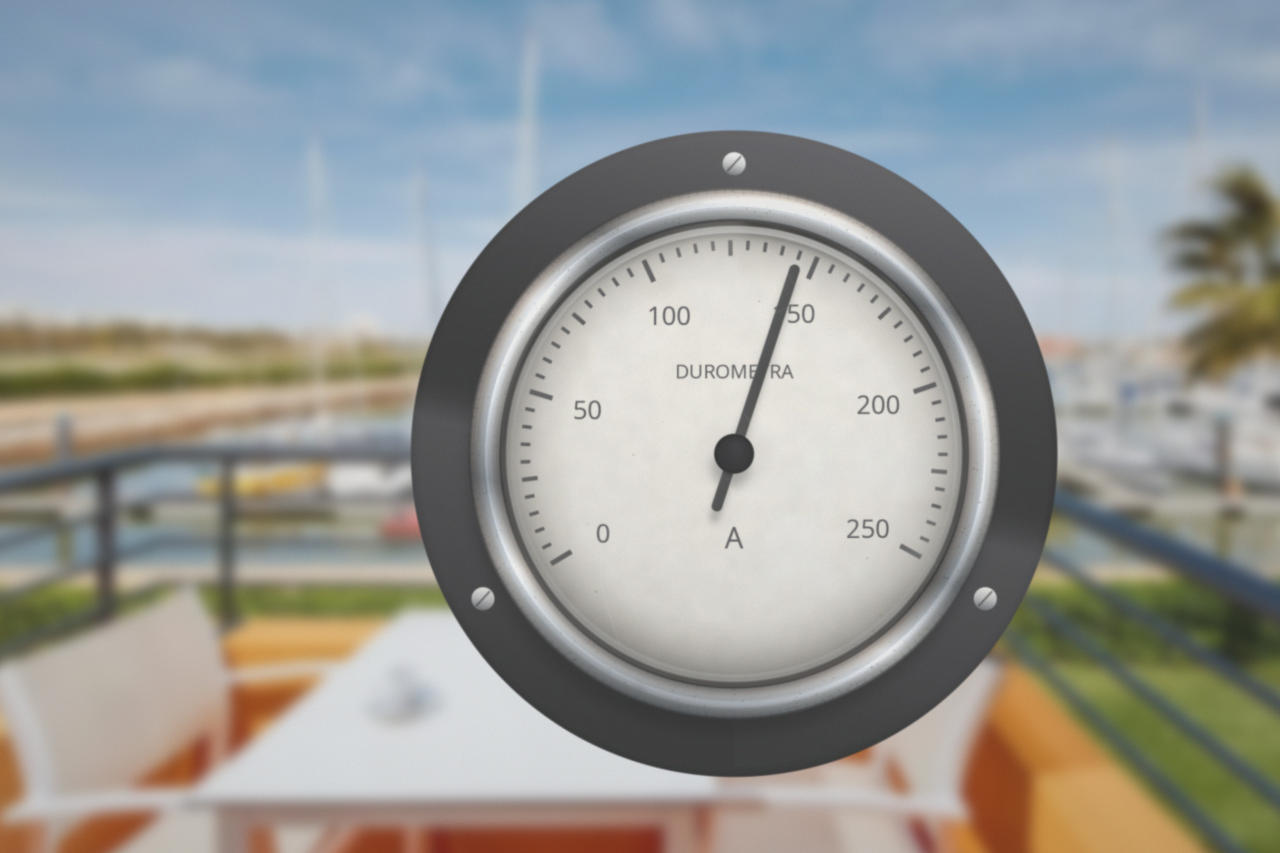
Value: 145 A
